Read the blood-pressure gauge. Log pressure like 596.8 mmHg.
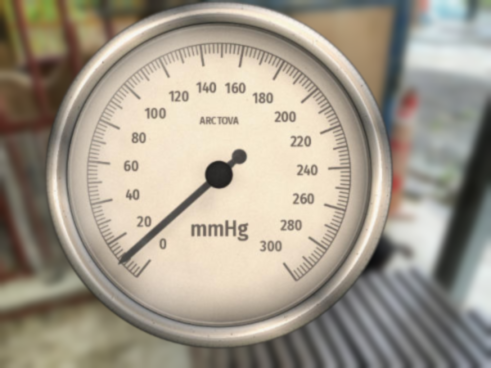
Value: 10 mmHg
